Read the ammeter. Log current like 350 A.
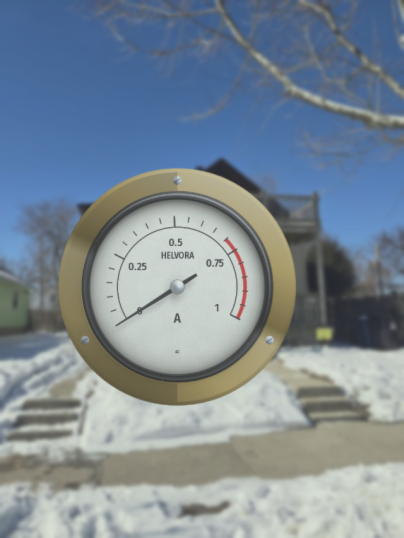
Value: 0 A
